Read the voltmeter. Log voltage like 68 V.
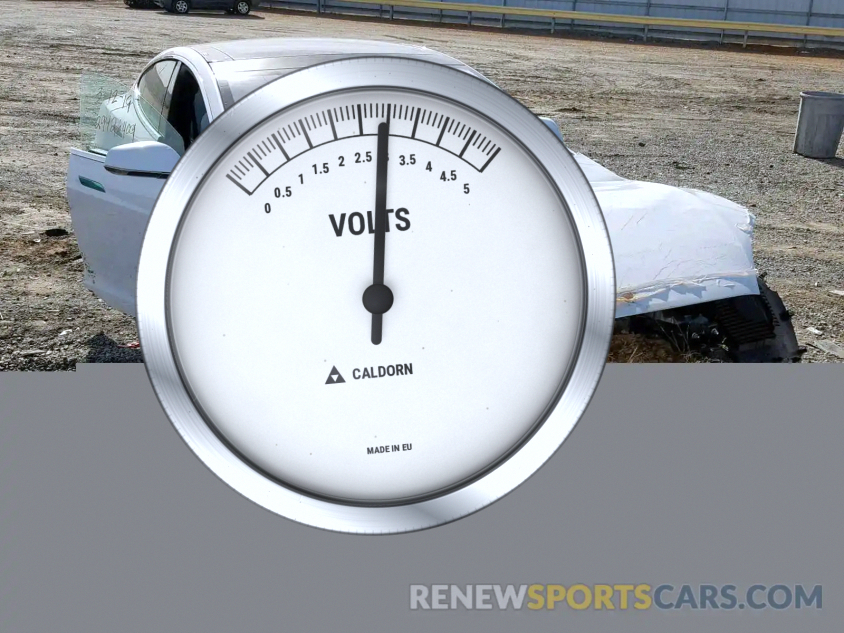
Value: 2.9 V
